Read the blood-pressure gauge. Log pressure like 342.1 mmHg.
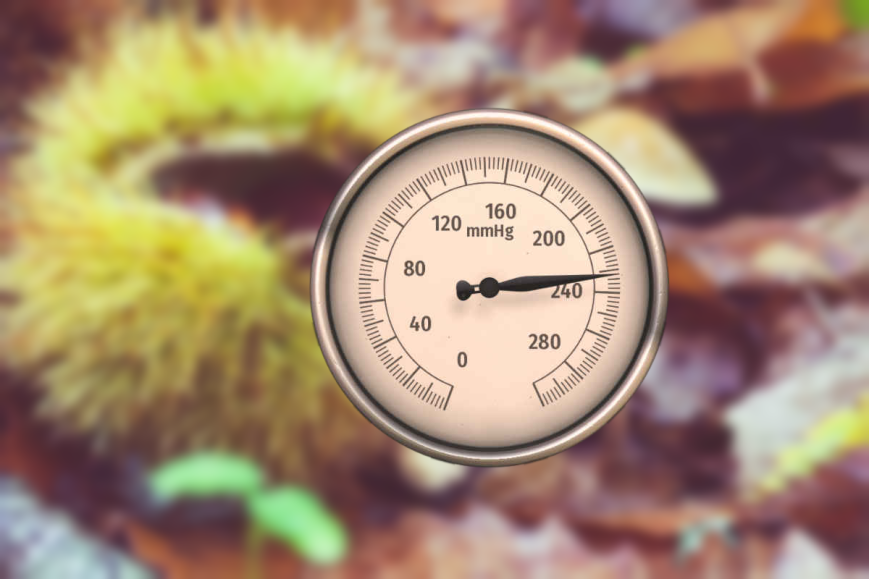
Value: 232 mmHg
